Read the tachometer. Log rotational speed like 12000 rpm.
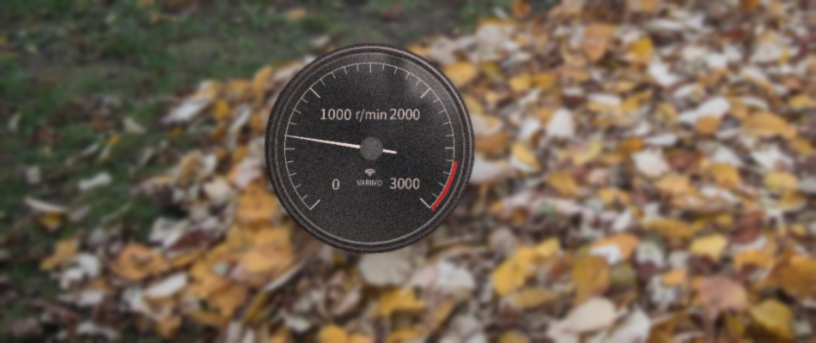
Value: 600 rpm
